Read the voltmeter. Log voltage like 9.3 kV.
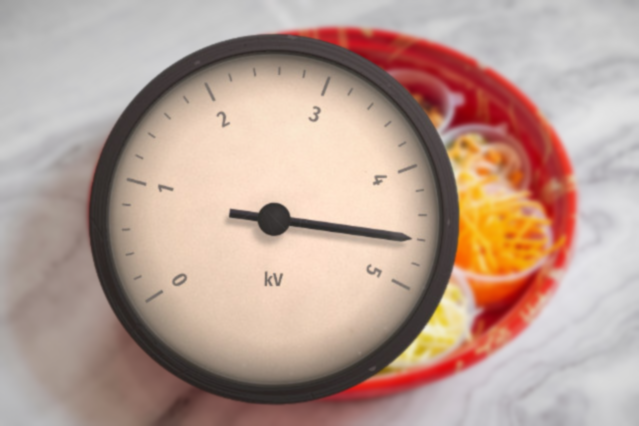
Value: 4.6 kV
